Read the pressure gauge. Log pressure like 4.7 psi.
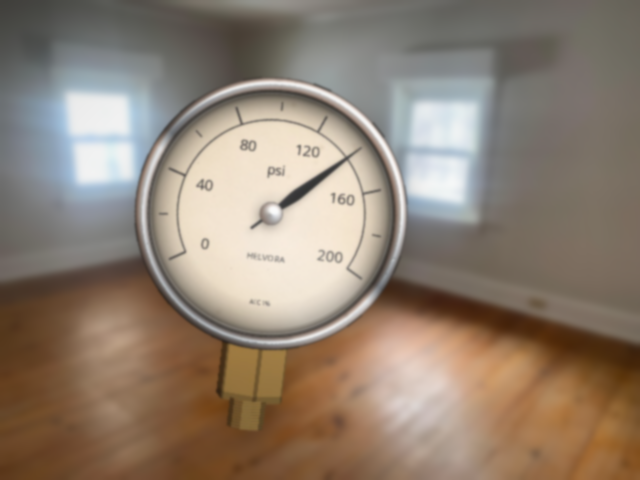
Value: 140 psi
